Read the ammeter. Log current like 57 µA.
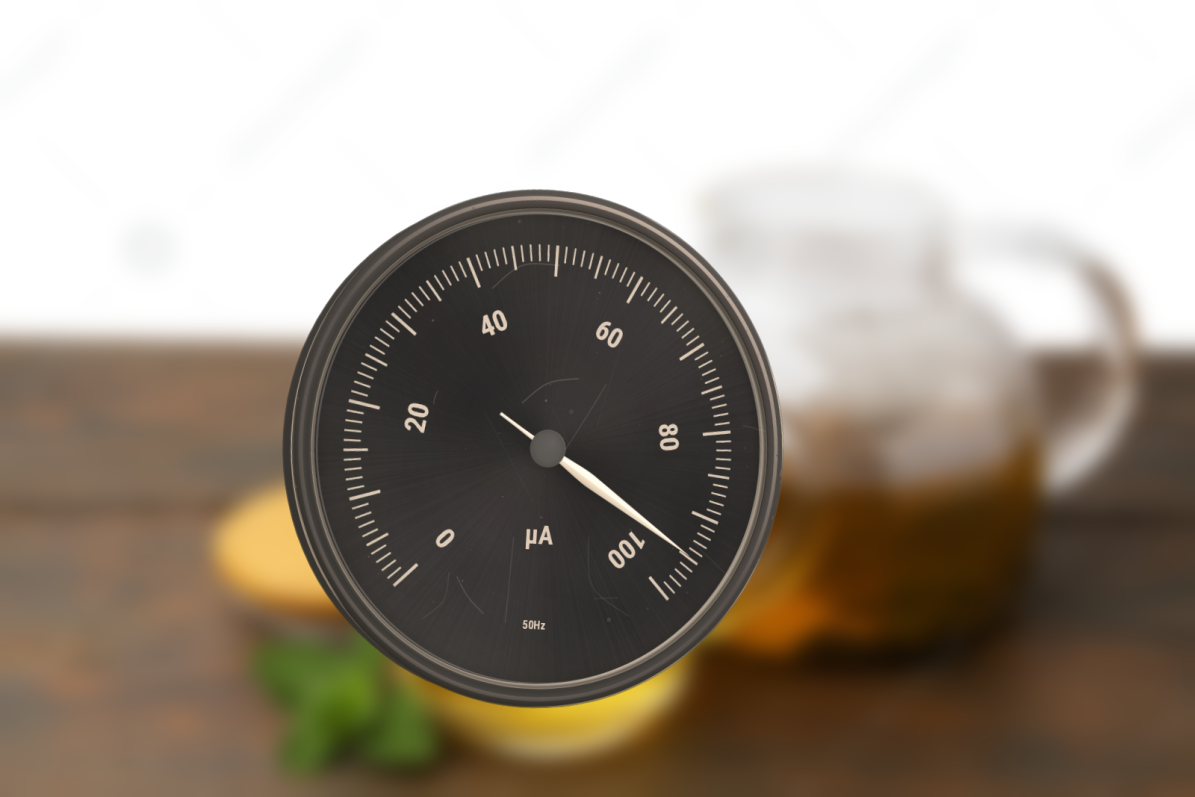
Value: 95 µA
